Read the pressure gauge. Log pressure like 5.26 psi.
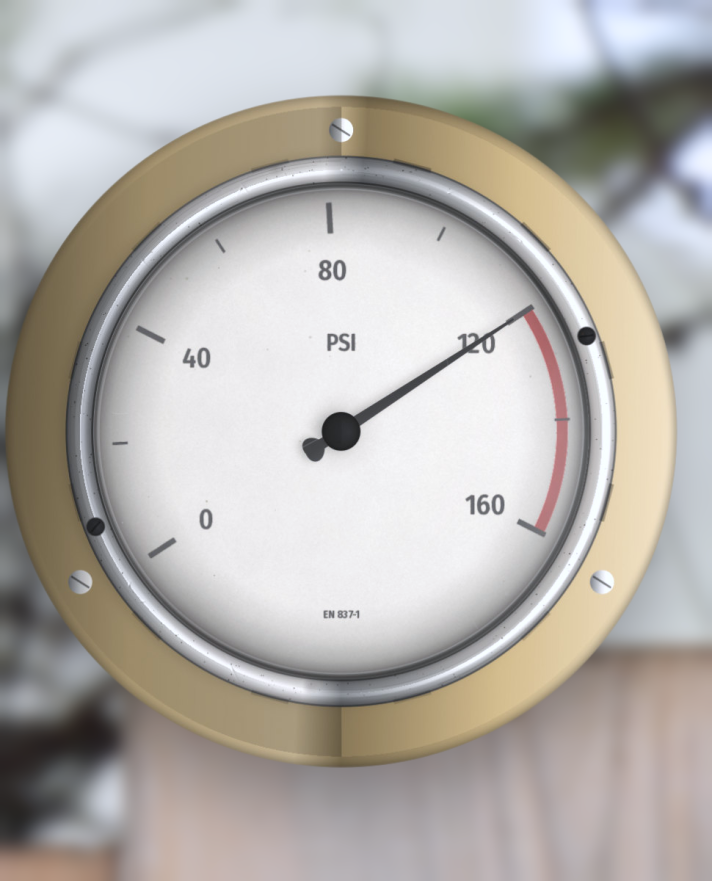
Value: 120 psi
